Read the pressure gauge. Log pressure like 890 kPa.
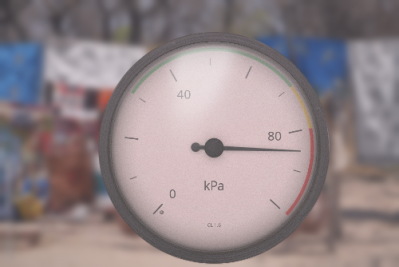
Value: 85 kPa
